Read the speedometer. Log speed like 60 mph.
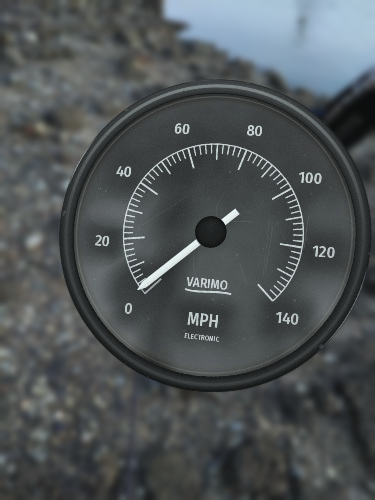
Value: 2 mph
